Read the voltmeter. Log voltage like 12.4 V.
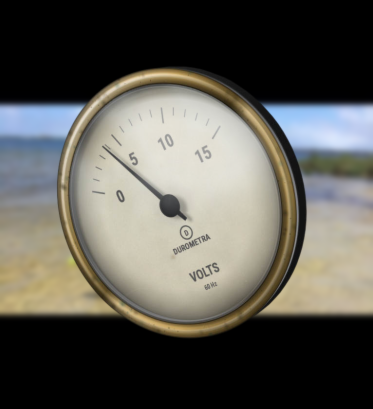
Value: 4 V
